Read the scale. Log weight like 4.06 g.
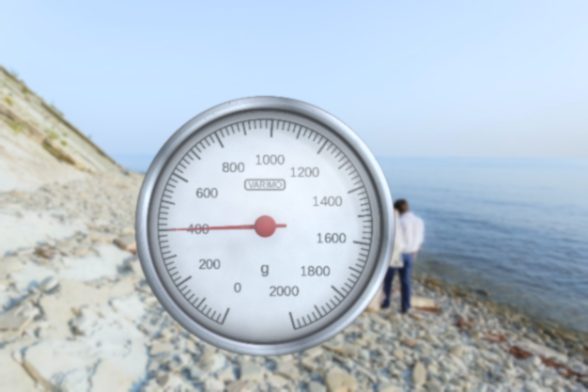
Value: 400 g
